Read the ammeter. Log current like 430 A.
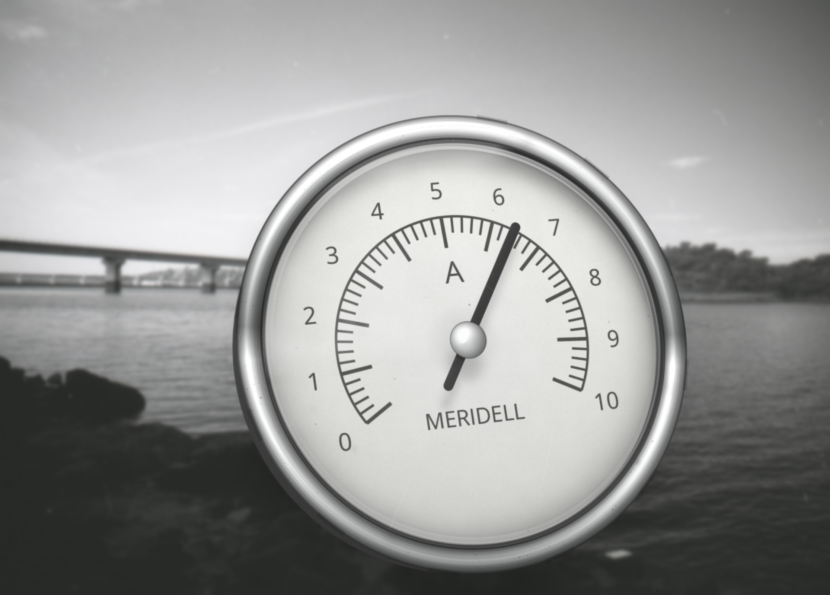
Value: 6.4 A
